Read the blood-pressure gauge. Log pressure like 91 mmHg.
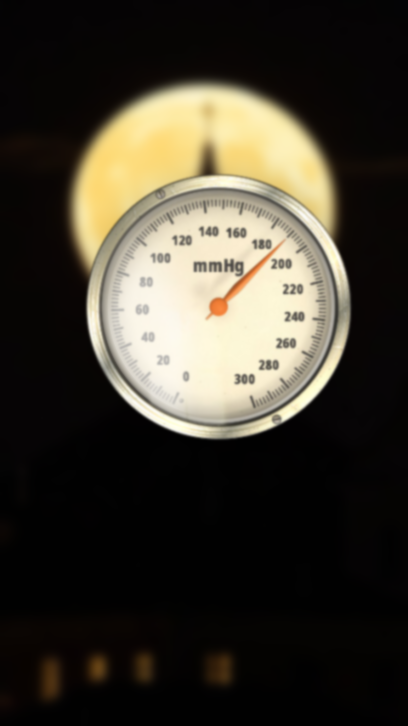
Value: 190 mmHg
